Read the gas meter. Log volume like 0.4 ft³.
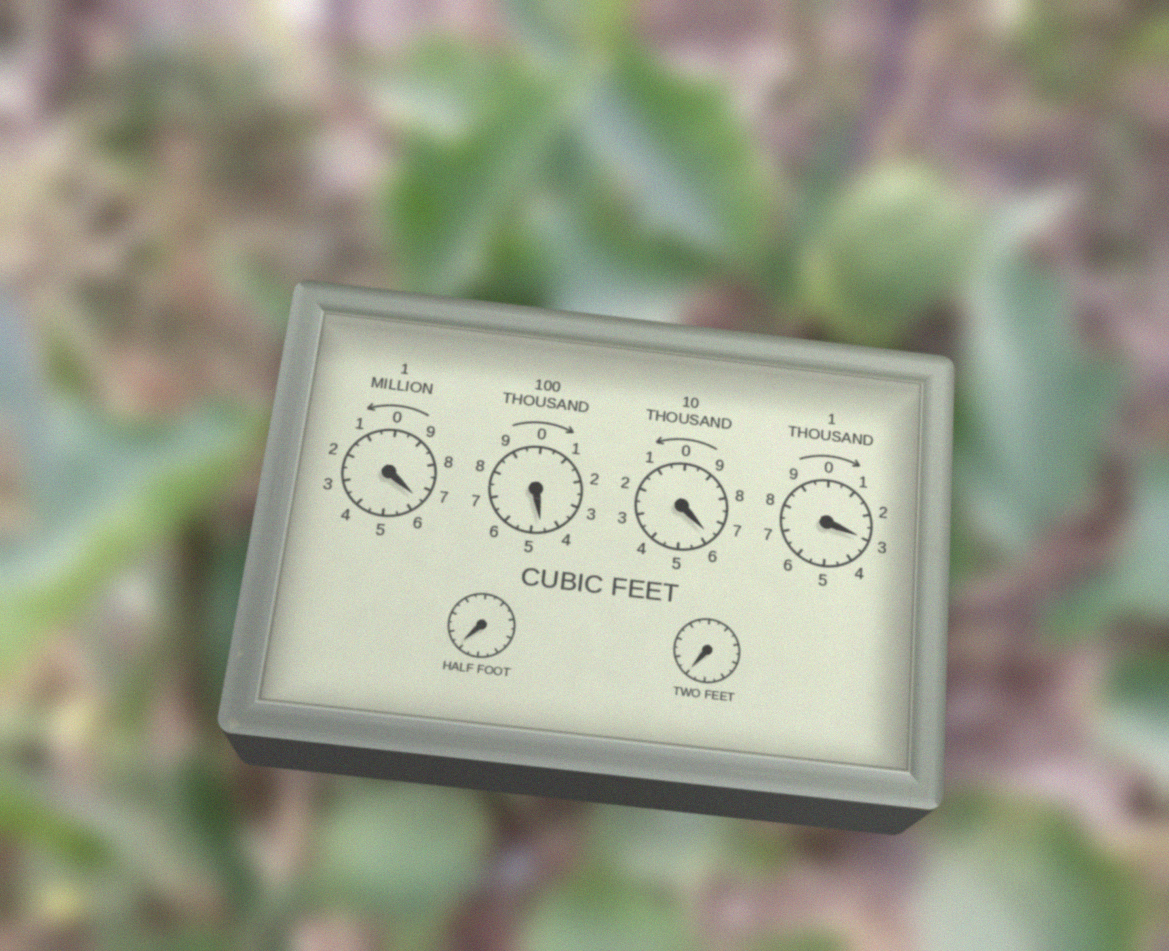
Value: 646300 ft³
